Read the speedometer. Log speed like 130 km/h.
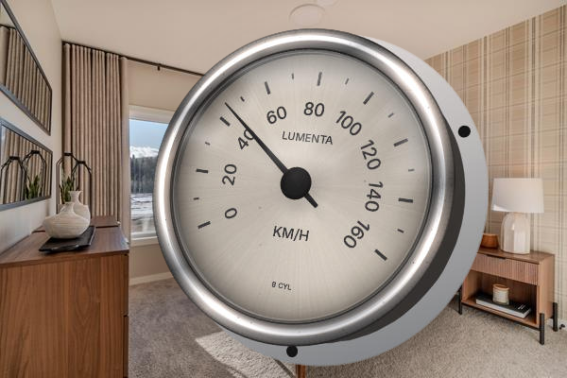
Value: 45 km/h
